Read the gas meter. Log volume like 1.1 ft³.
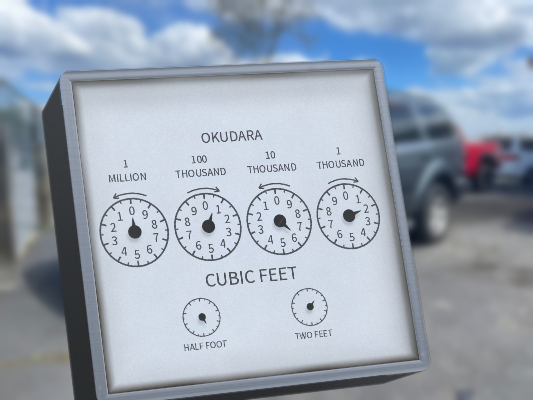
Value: 6200 ft³
